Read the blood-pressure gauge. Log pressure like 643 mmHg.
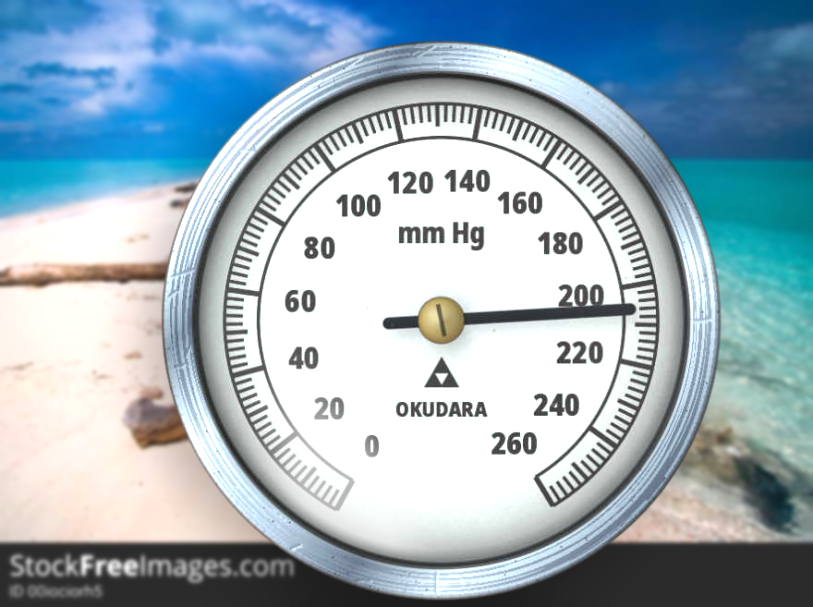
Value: 206 mmHg
